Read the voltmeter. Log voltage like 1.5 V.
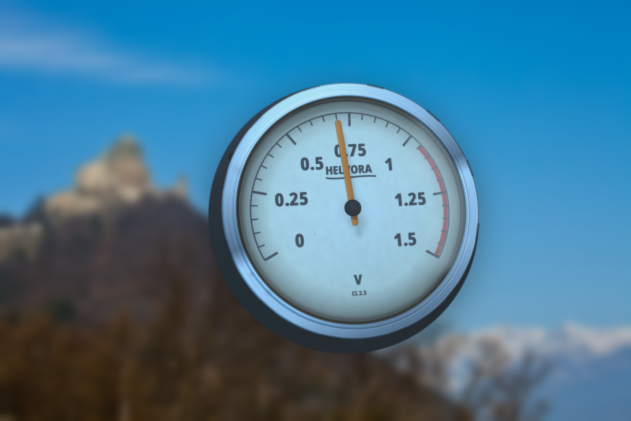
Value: 0.7 V
